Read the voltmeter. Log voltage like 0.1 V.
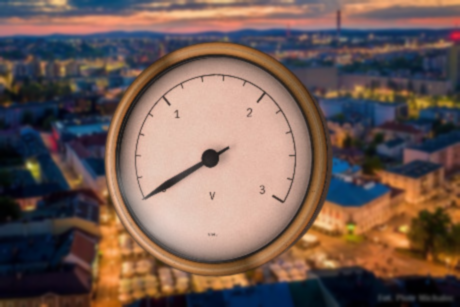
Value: 0 V
